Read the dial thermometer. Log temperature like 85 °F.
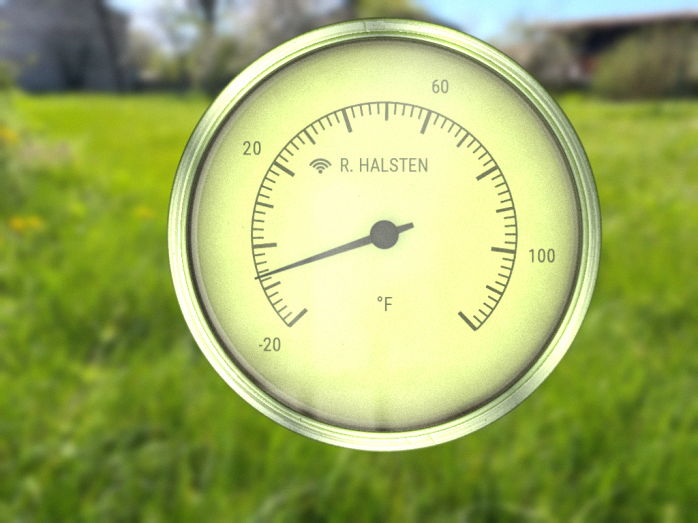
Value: -7 °F
